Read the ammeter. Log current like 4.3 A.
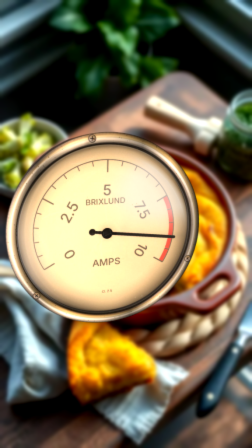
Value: 9 A
